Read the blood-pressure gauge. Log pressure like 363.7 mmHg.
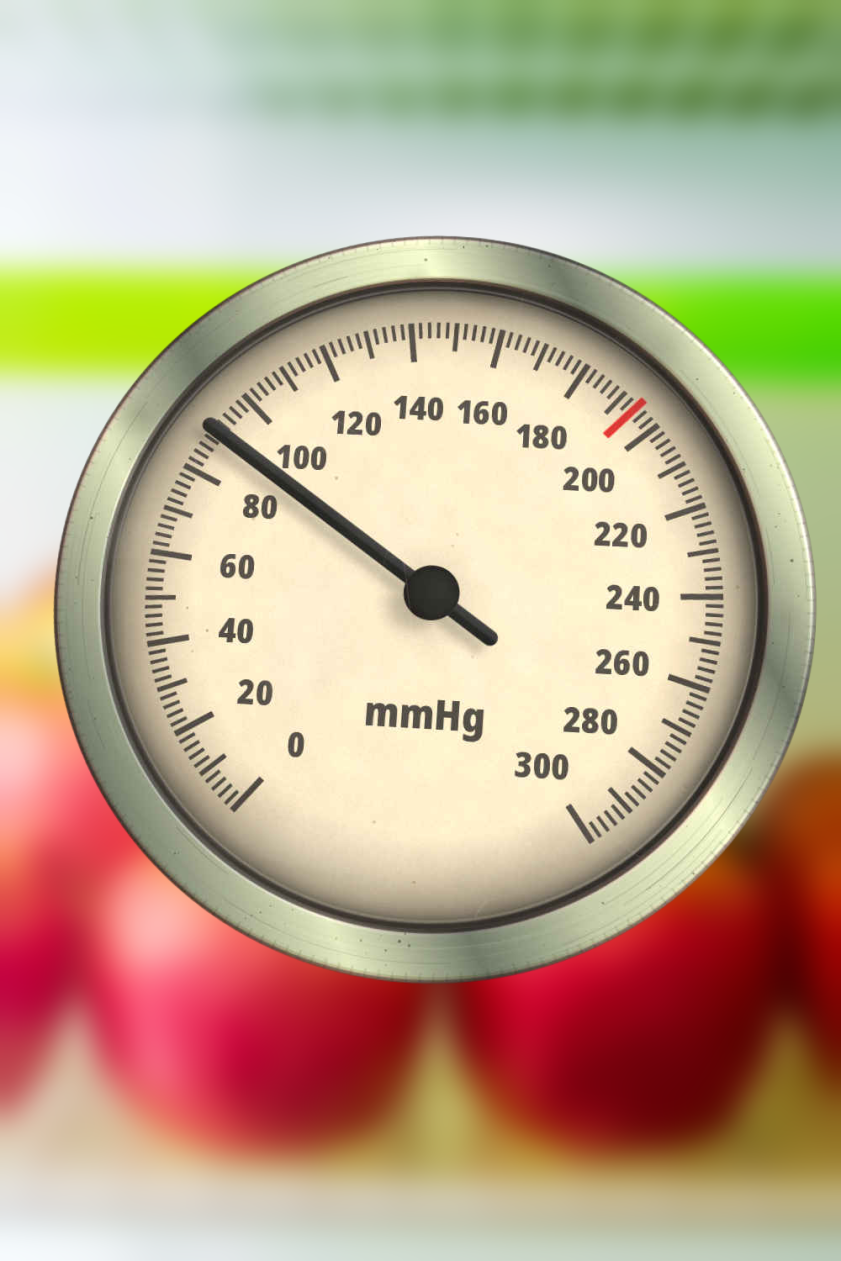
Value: 90 mmHg
